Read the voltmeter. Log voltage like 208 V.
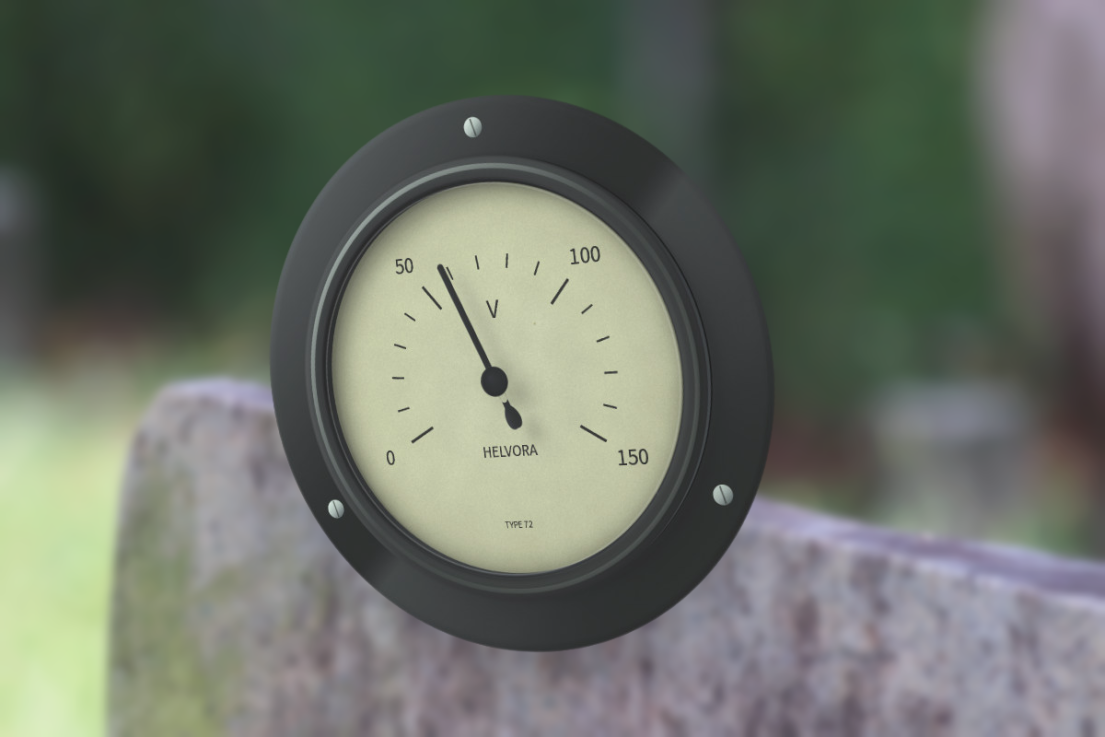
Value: 60 V
